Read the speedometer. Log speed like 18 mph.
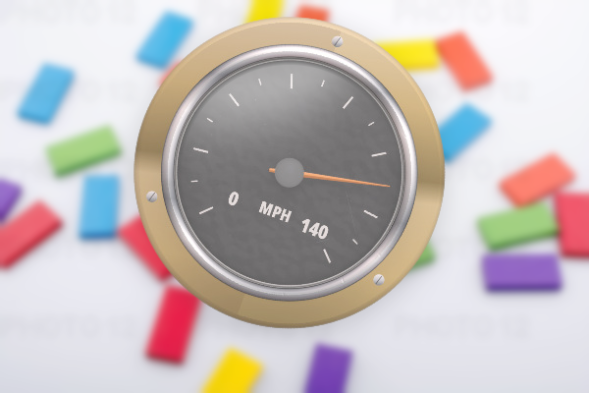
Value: 110 mph
